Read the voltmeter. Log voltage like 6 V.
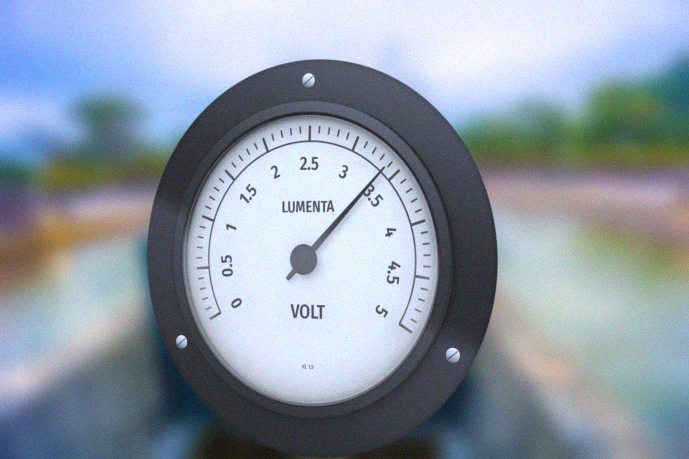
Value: 3.4 V
